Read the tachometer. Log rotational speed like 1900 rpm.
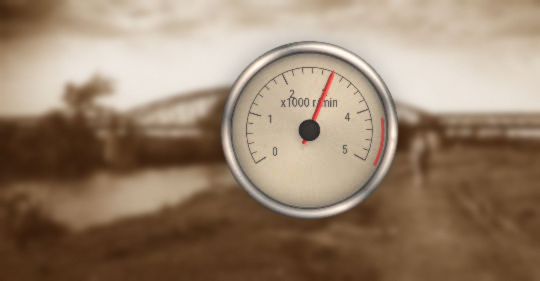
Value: 3000 rpm
